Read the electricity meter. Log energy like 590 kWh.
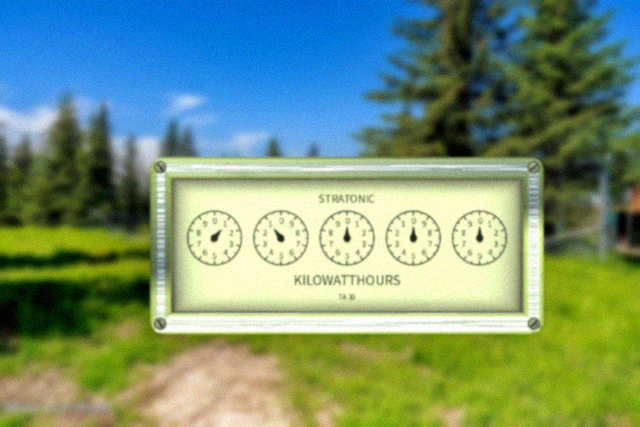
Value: 11000 kWh
